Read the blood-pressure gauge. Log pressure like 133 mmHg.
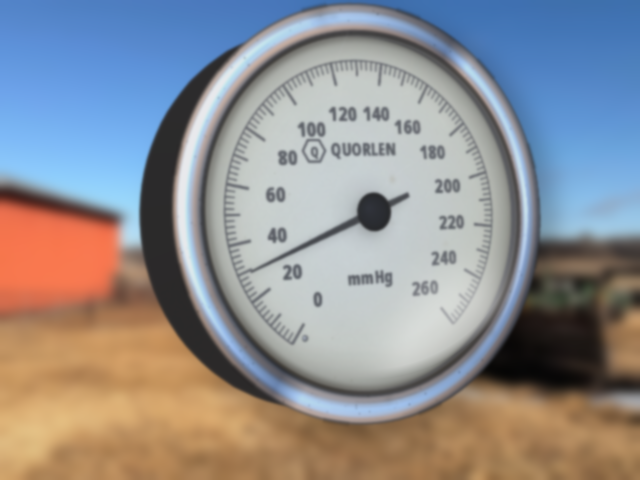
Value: 30 mmHg
